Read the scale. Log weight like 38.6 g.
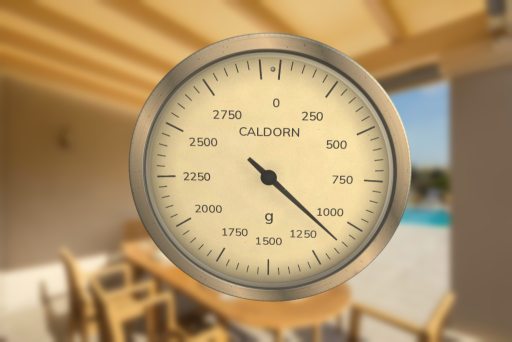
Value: 1100 g
